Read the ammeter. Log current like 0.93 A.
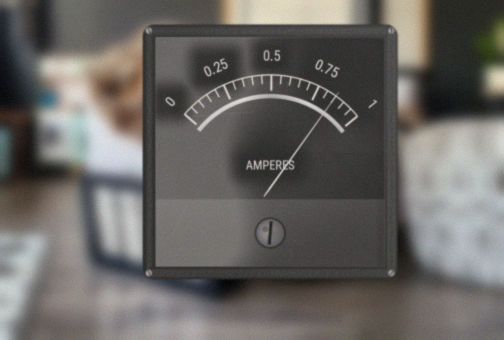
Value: 0.85 A
